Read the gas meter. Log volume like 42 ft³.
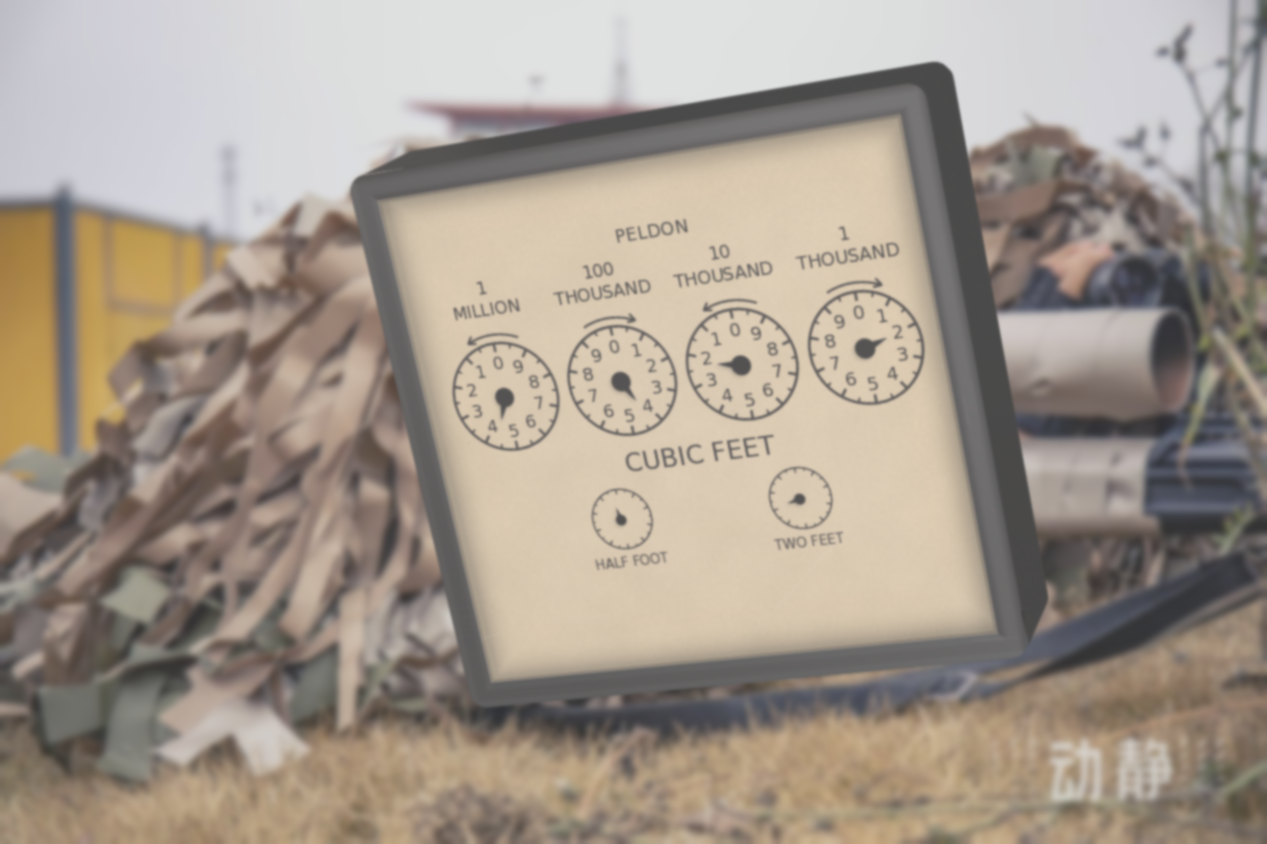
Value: 442200 ft³
